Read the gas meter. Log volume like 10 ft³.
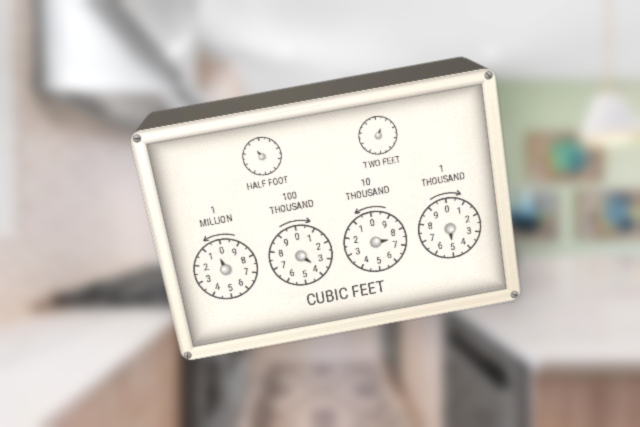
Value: 37500 ft³
